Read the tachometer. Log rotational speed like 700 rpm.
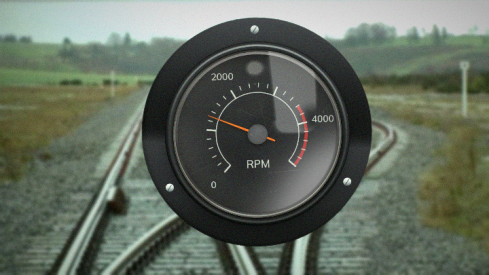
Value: 1300 rpm
